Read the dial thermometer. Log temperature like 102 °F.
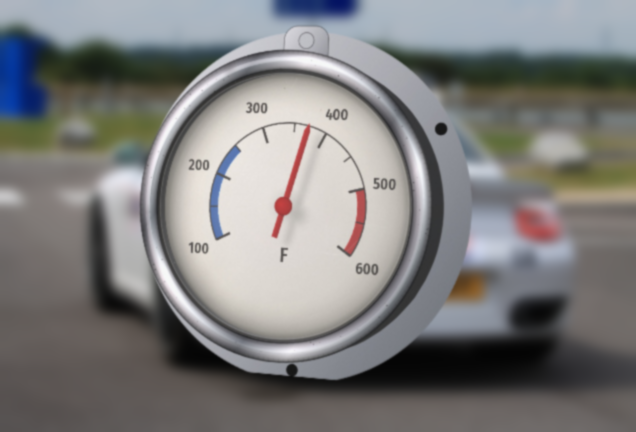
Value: 375 °F
